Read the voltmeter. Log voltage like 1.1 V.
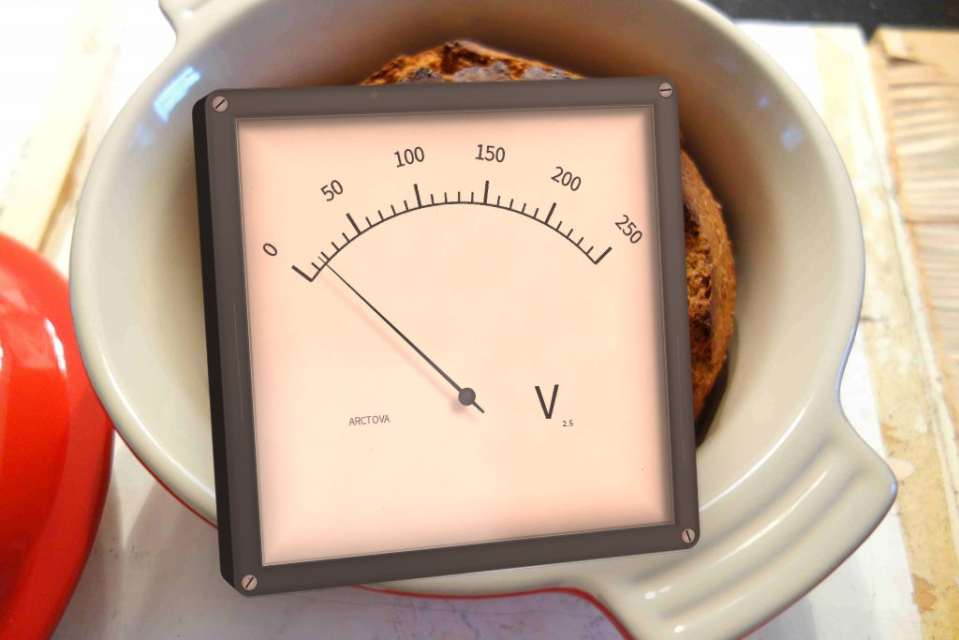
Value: 15 V
